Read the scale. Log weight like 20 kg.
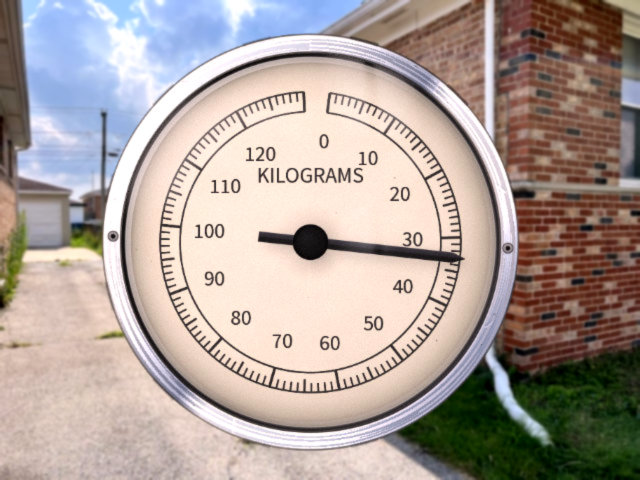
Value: 33 kg
